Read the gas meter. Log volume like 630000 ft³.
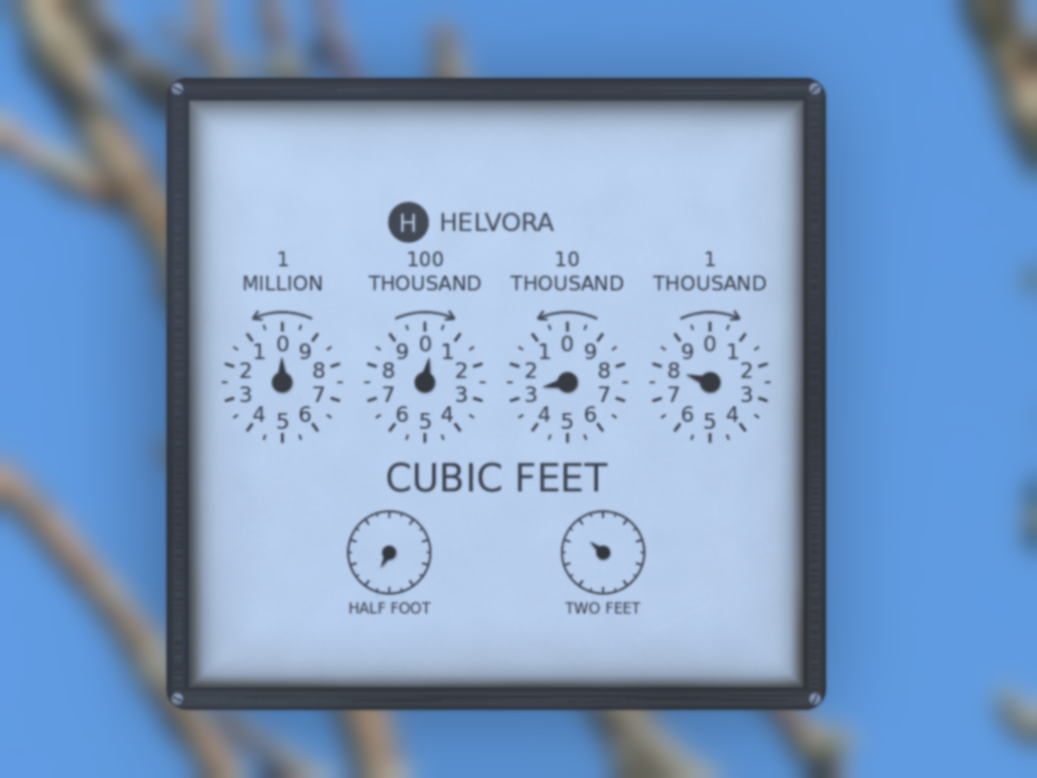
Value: 2800 ft³
